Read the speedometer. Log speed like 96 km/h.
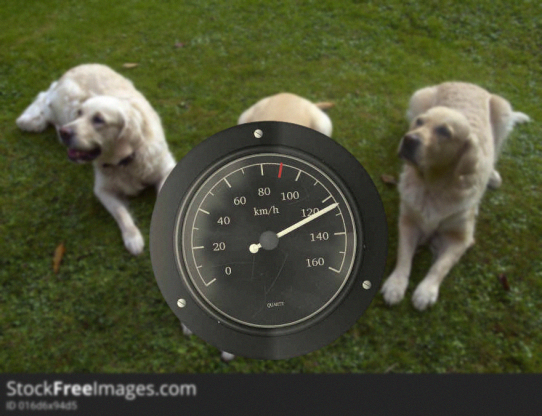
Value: 125 km/h
